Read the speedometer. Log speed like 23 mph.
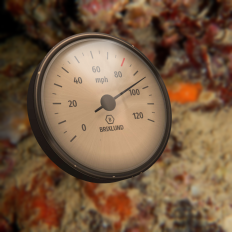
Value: 95 mph
